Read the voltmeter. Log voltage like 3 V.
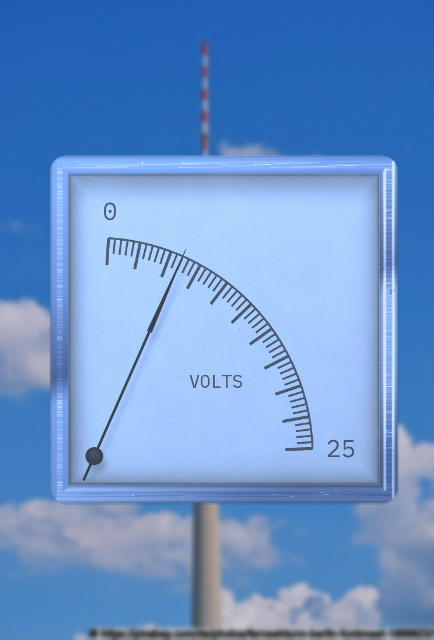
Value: 6 V
